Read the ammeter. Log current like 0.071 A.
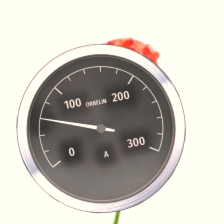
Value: 60 A
